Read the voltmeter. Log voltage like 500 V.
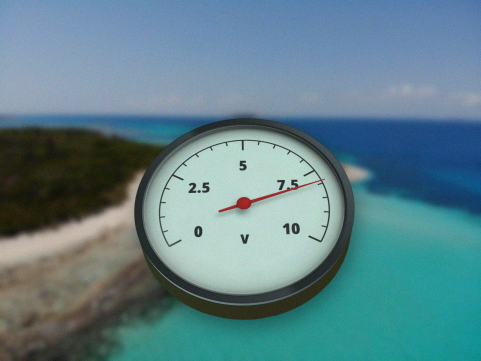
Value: 8 V
